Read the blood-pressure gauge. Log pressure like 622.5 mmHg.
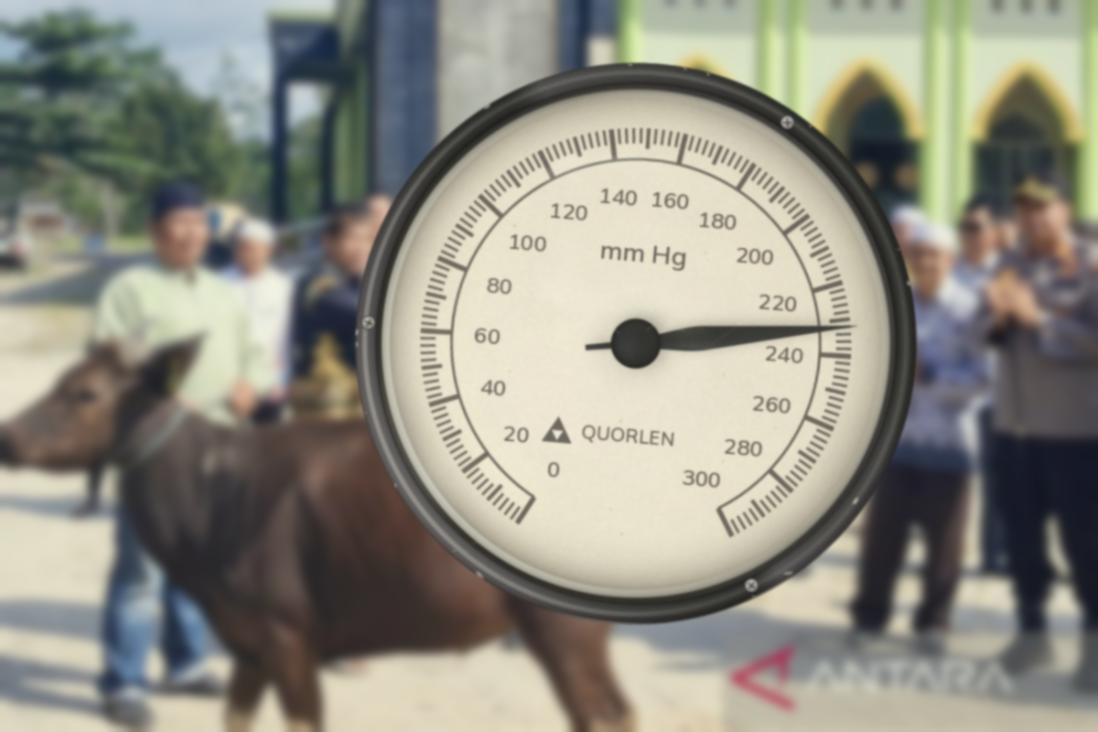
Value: 232 mmHg
